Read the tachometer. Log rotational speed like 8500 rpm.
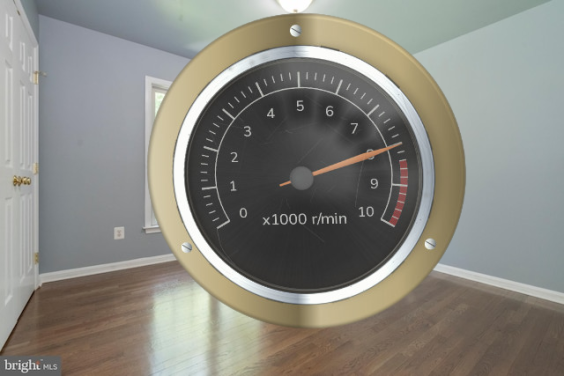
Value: 8000 rpm
